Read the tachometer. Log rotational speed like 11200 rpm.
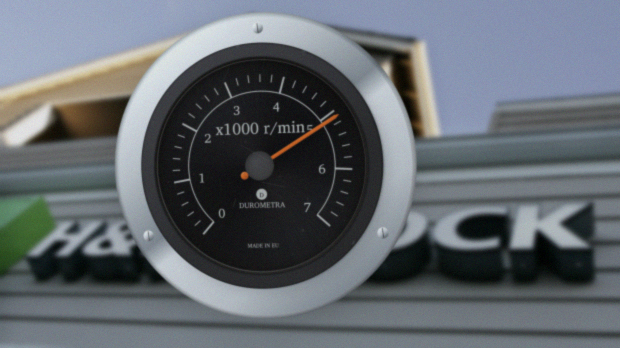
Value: 5100 rpm
